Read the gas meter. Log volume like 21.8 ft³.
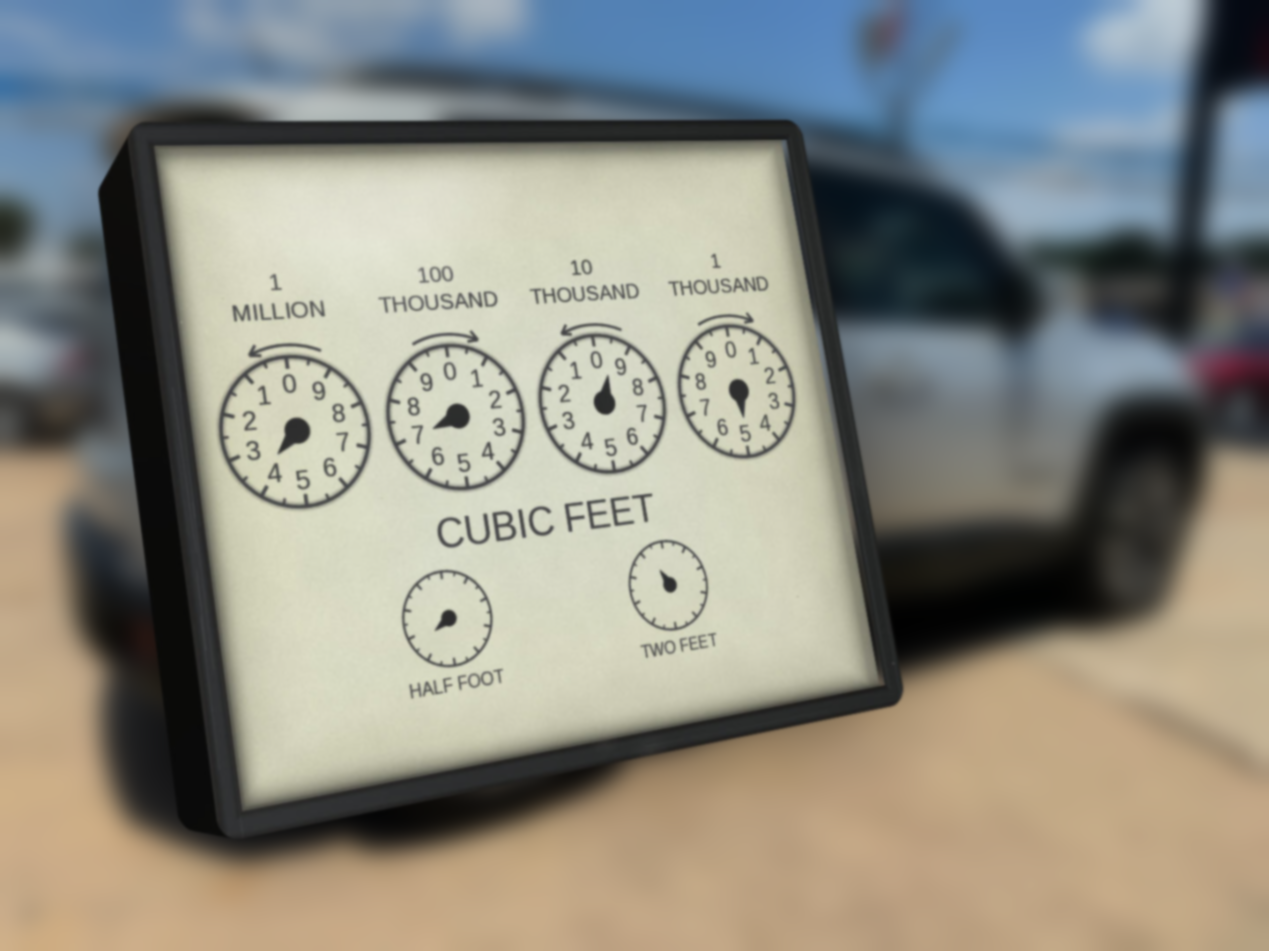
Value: 369500 ft³
